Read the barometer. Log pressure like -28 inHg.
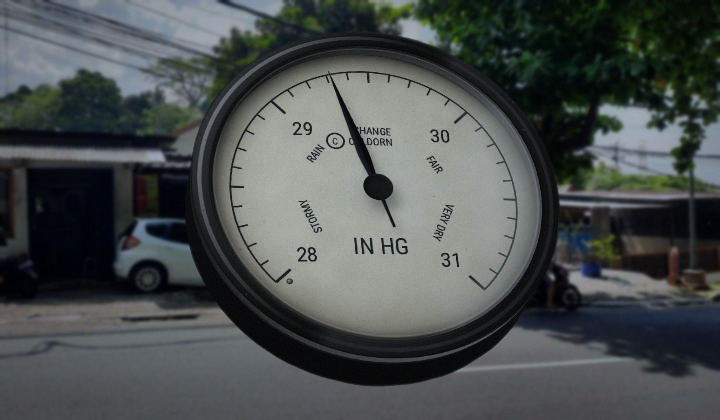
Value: 29.3 inHg
